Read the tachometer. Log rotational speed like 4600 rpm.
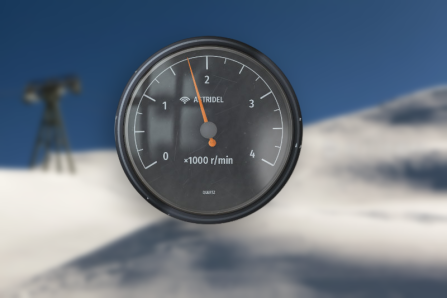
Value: 1750 rpm
